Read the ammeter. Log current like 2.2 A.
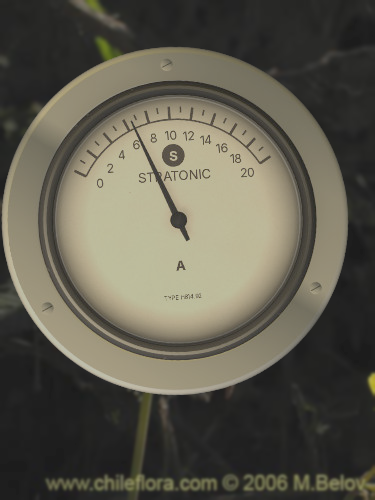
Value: 6.5 A
